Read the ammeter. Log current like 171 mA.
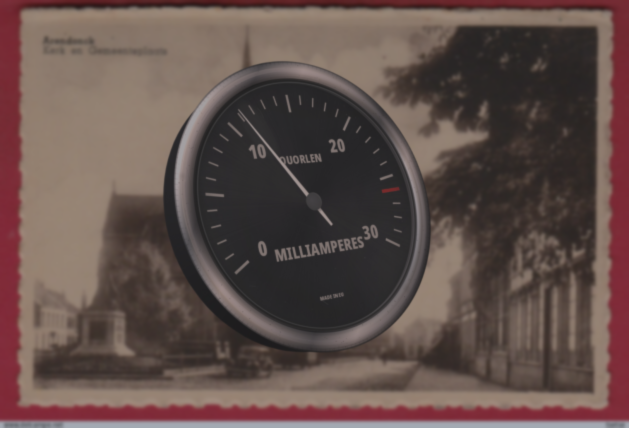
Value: 11 mA
